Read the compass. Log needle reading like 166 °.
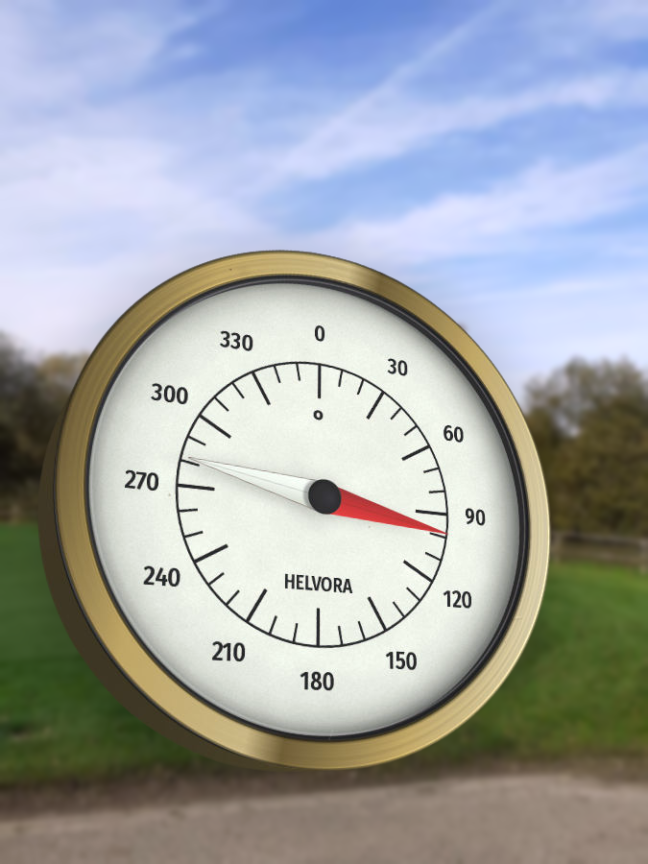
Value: 100 °
